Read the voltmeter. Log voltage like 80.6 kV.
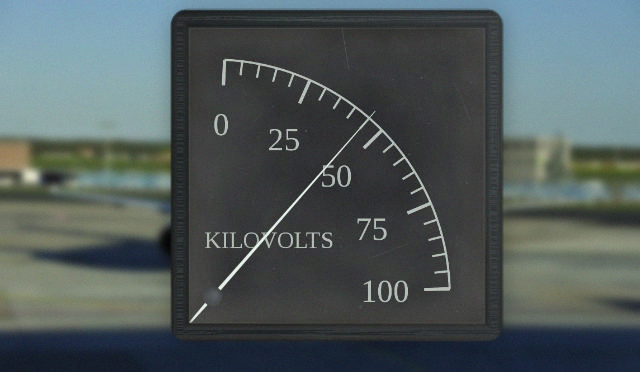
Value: 45 kV
